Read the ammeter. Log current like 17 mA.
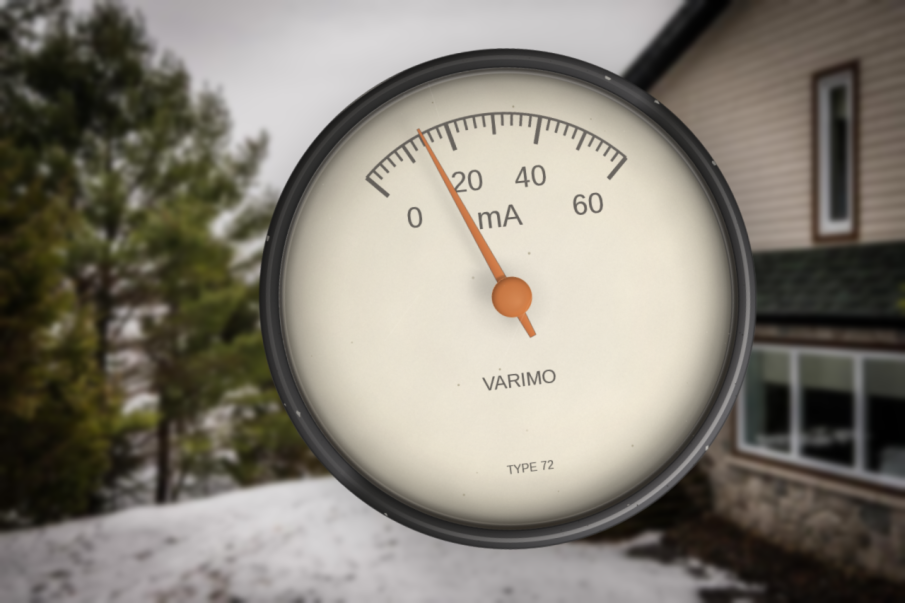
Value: 14 mA
